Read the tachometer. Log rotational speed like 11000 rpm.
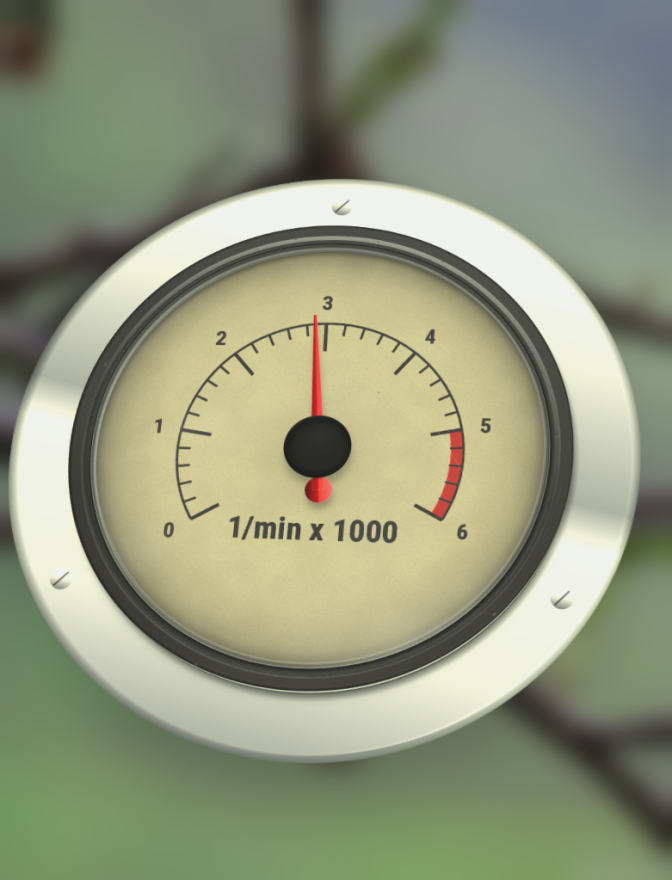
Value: 2900 rpm
